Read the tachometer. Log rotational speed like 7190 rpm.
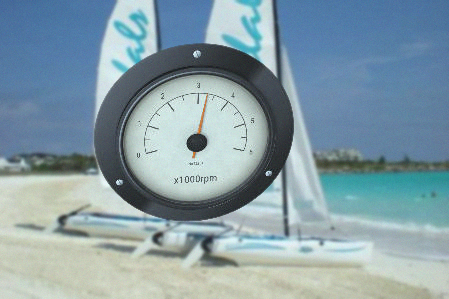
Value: 3250 rpm
